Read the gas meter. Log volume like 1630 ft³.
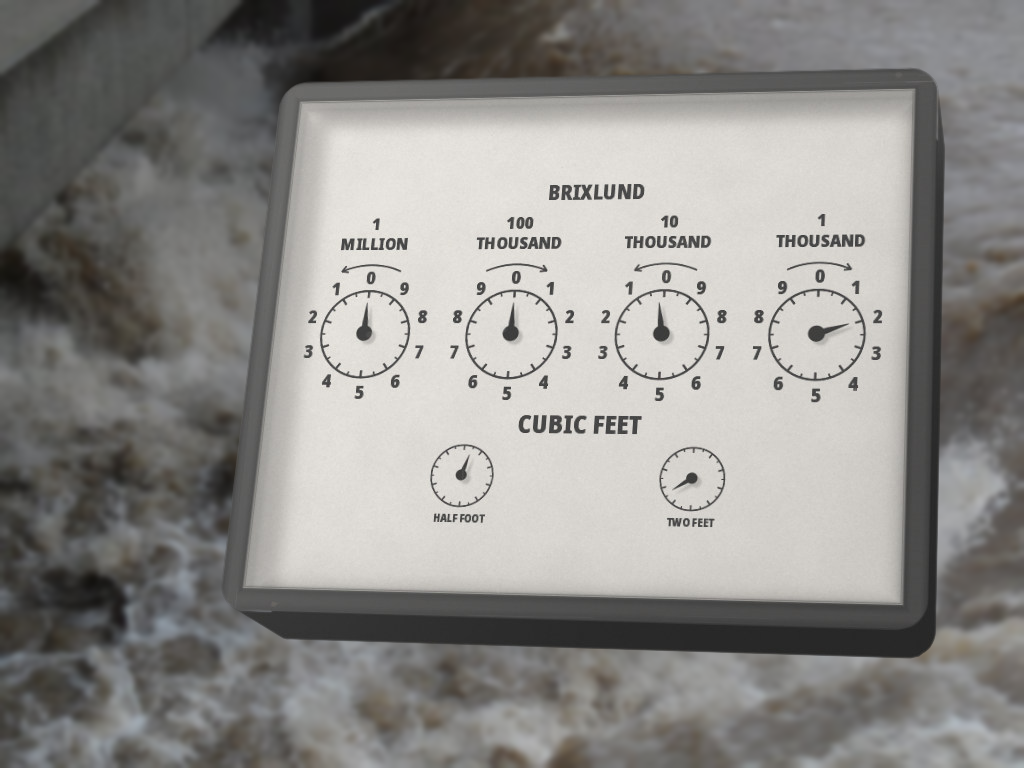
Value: 200 ft³
